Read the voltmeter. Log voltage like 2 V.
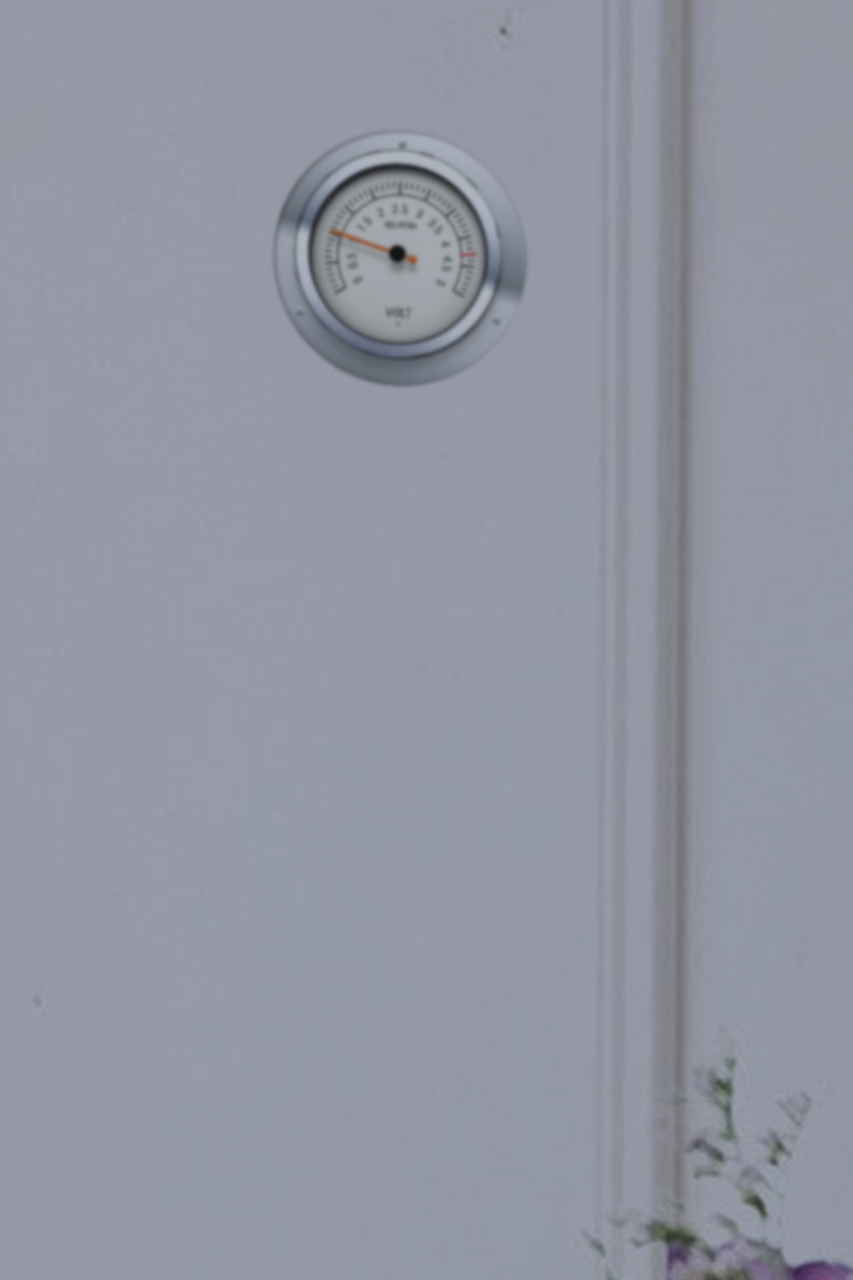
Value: 1 V
